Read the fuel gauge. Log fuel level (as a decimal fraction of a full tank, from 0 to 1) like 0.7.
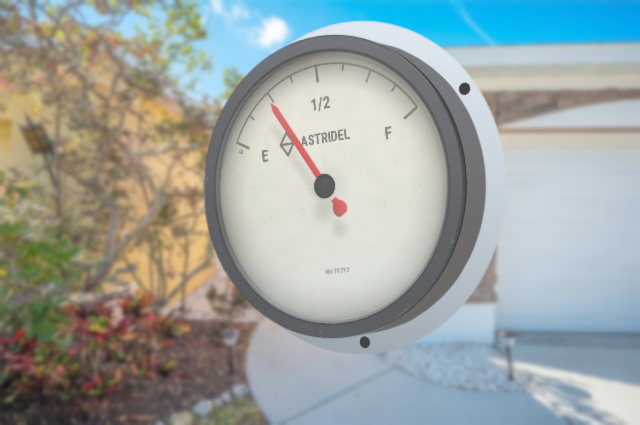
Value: 0.25
